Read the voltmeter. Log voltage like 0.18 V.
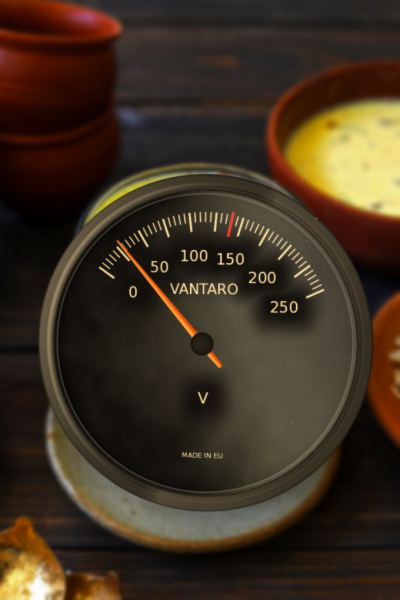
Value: 30 V
